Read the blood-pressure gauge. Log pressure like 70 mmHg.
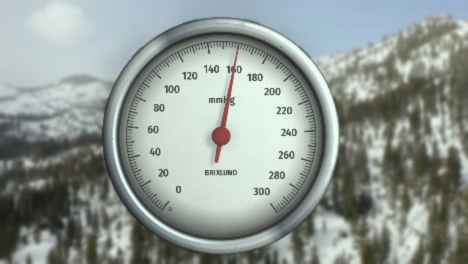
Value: 160 mmHg
